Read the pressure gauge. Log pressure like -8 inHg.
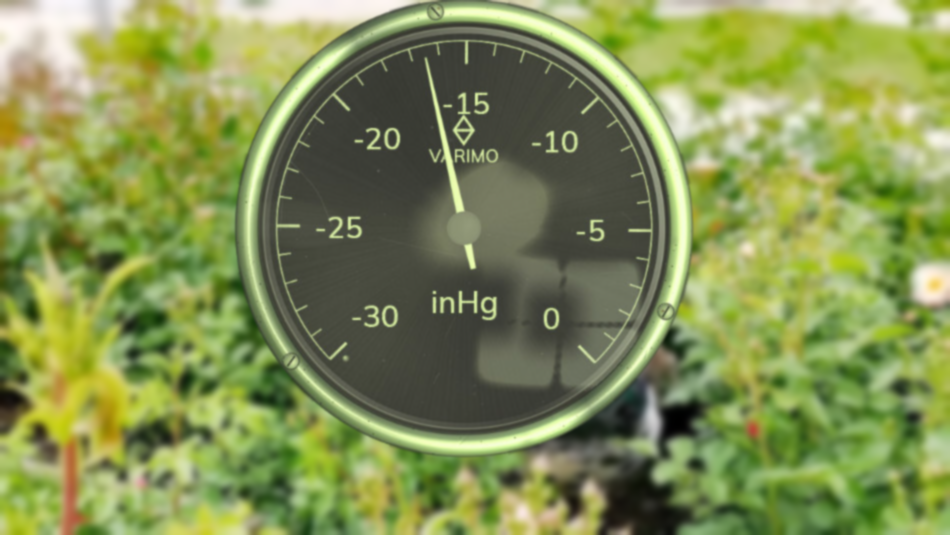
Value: -16.5 inHg
